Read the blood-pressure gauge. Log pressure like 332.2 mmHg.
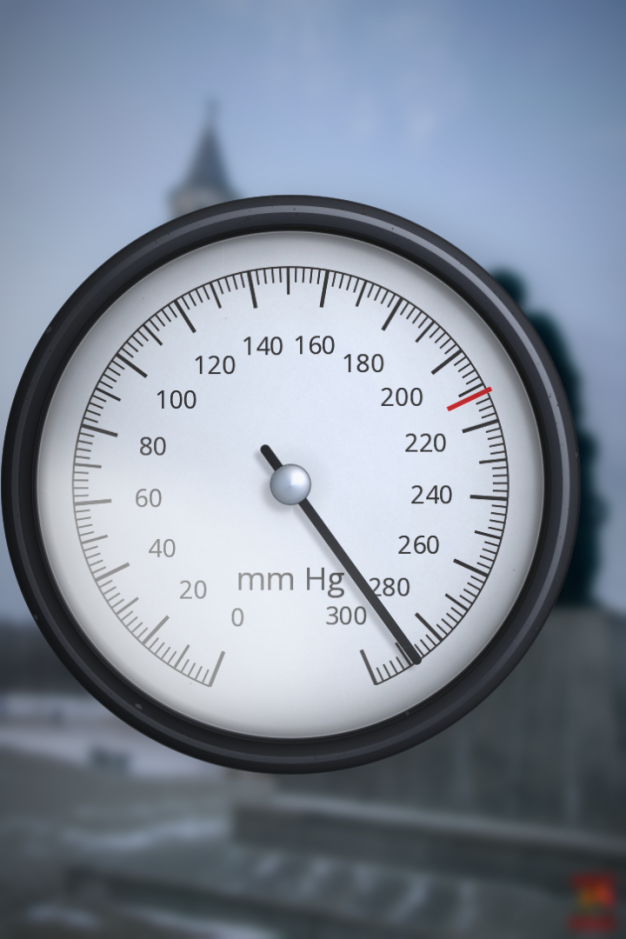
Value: 288 mmHg
